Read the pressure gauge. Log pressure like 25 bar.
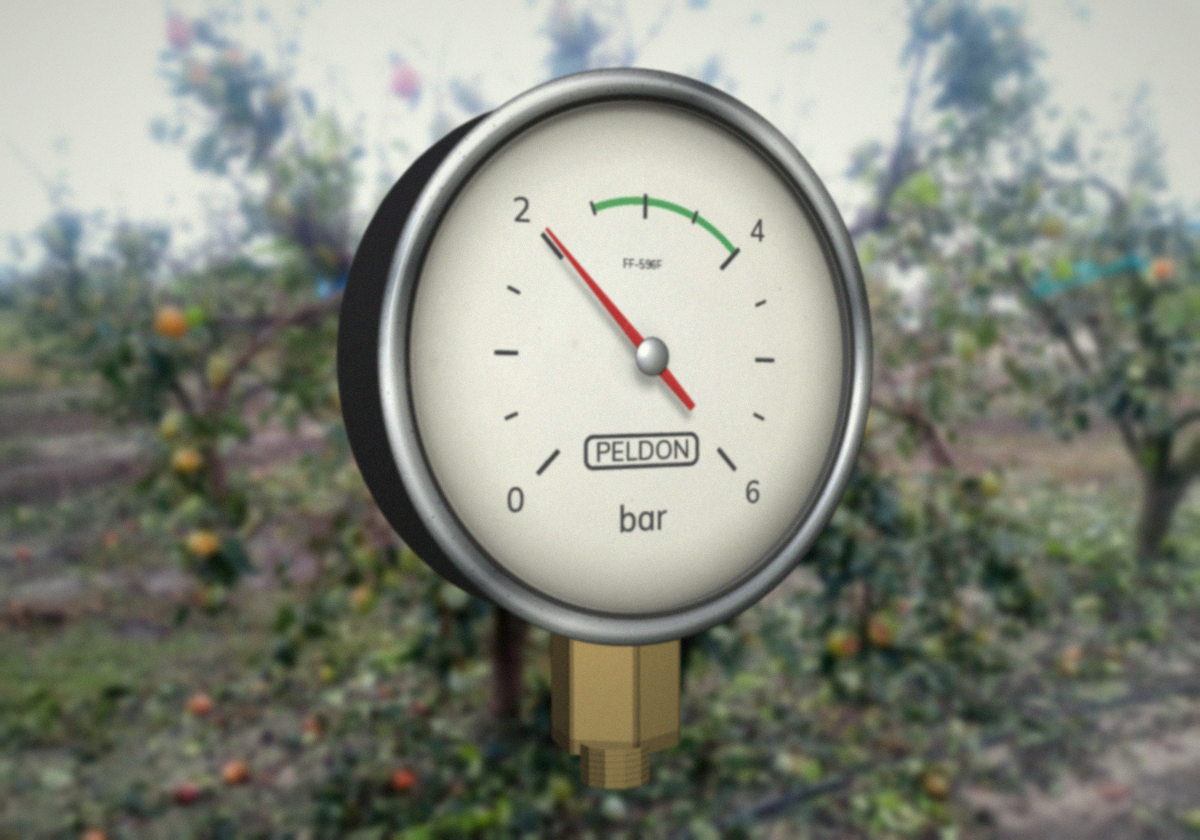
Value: 2 bar
